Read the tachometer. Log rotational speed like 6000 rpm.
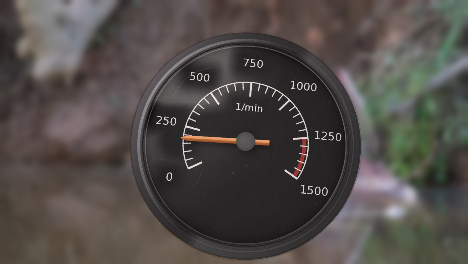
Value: 175 rpm
